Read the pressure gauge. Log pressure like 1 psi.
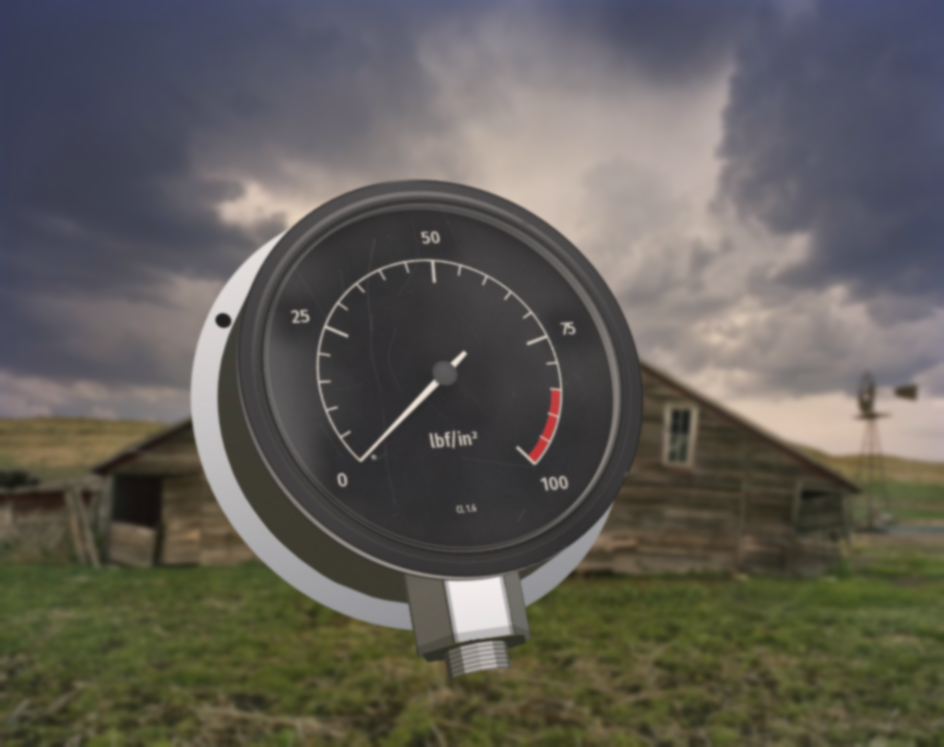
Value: 0 psi
